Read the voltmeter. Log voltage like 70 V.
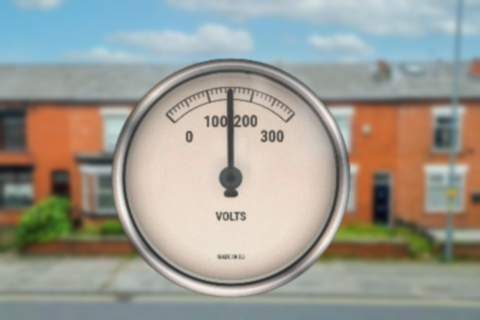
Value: 150 V
